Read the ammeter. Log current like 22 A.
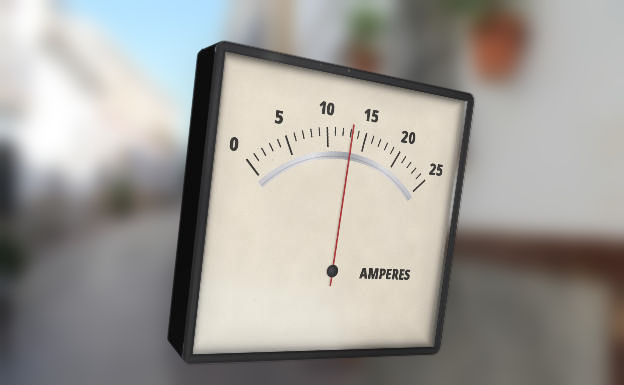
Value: 13 A
